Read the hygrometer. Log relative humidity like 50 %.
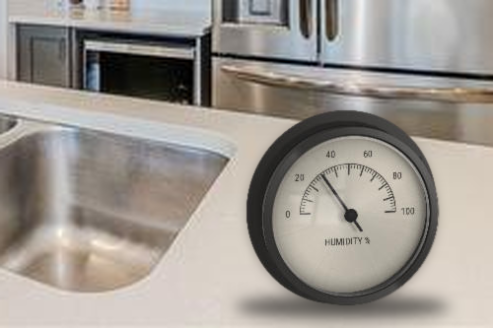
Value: 30 %
